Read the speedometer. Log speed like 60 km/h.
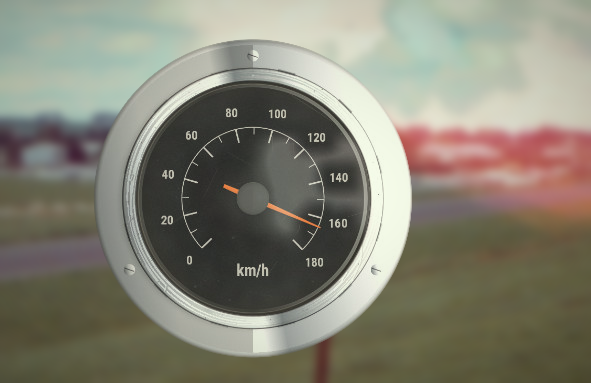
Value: 165 km/h
